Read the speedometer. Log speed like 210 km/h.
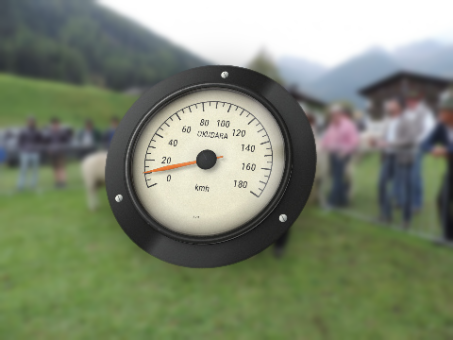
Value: 10 km/h
